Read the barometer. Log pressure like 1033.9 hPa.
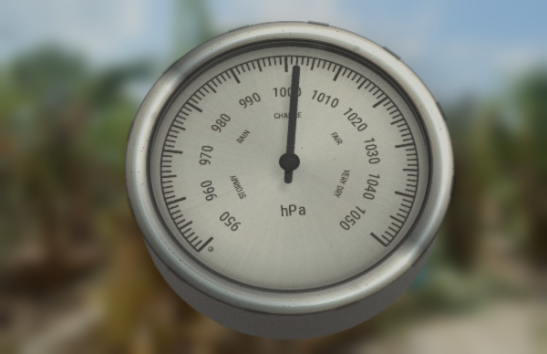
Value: 1002 hPa
